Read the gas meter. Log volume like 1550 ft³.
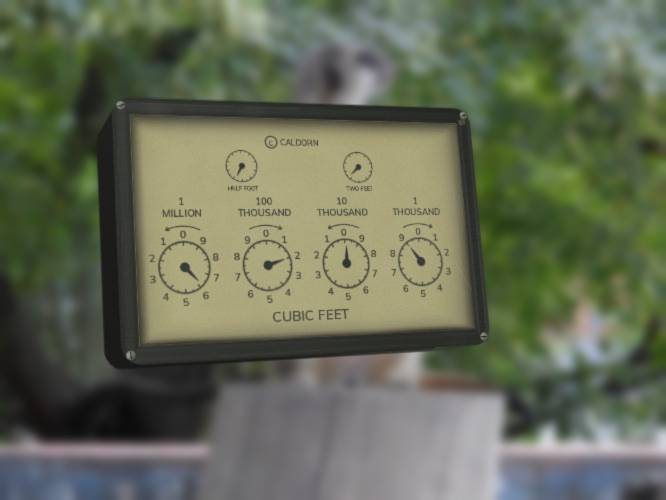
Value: 619900 ft³
